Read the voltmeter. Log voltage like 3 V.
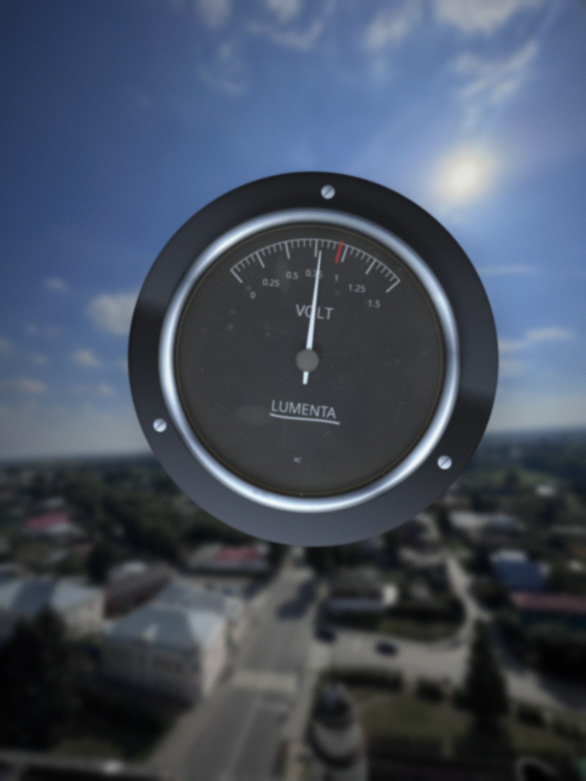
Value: 0.8 V
